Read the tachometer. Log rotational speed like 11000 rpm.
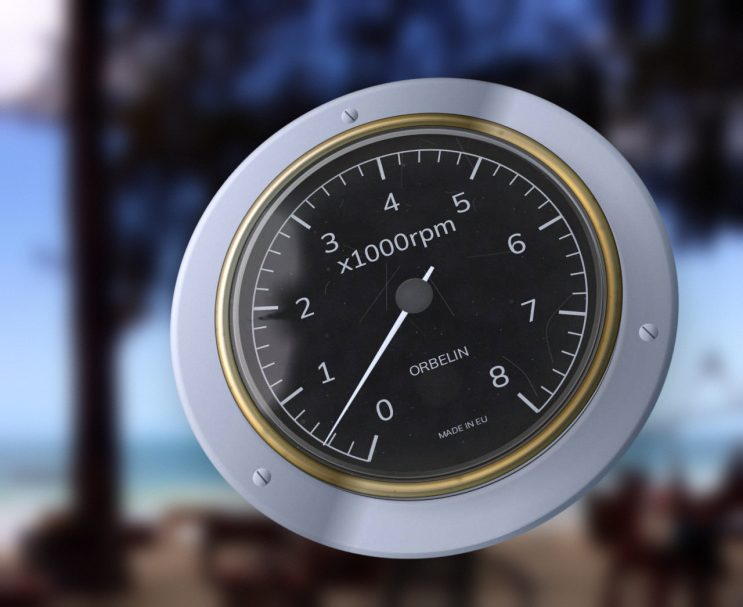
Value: 400 rpm
